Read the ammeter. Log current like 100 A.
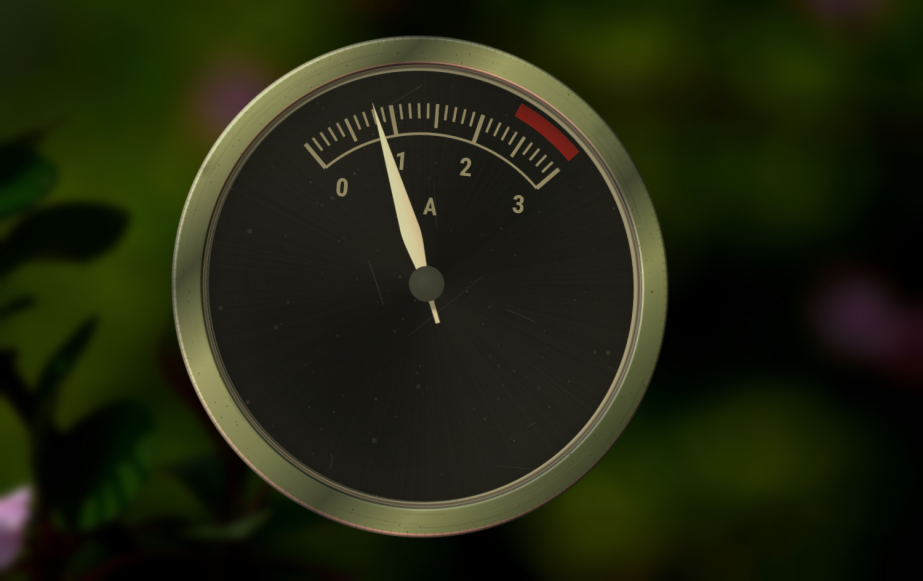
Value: 0.8 A
